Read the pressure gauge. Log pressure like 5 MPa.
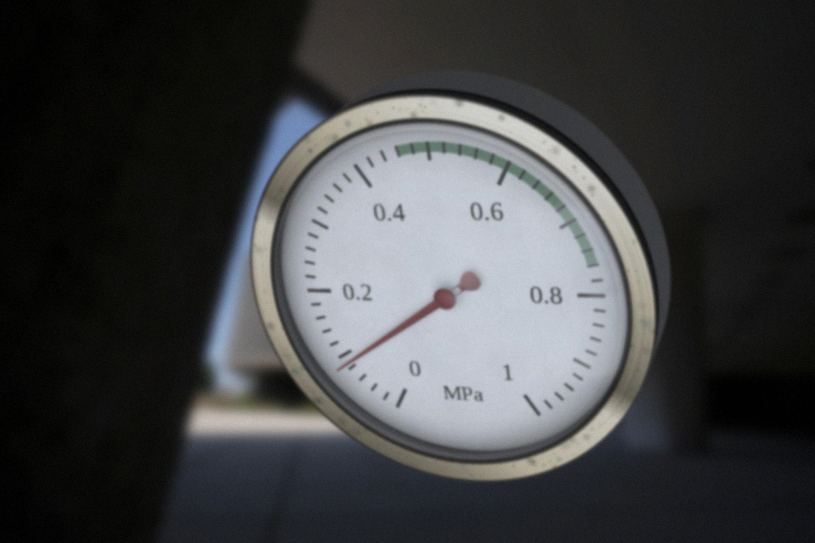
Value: 0.09 MPa
